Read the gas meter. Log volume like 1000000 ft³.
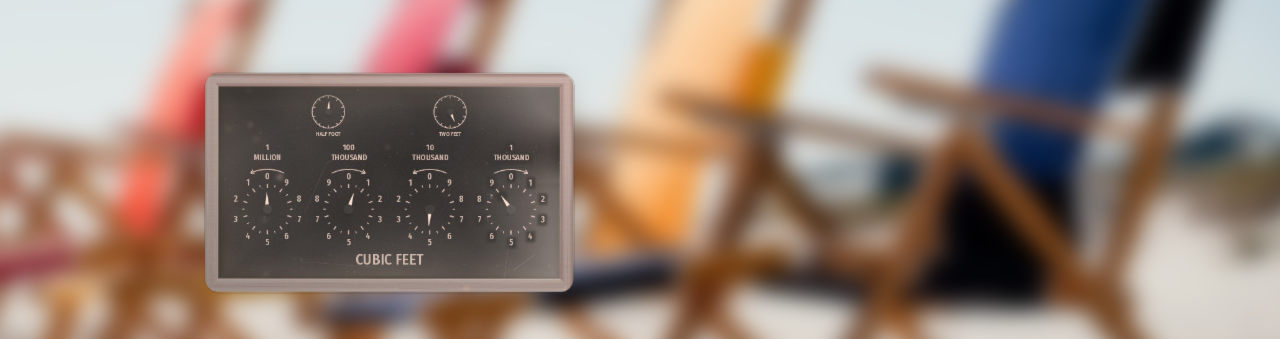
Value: 4900 ft³
